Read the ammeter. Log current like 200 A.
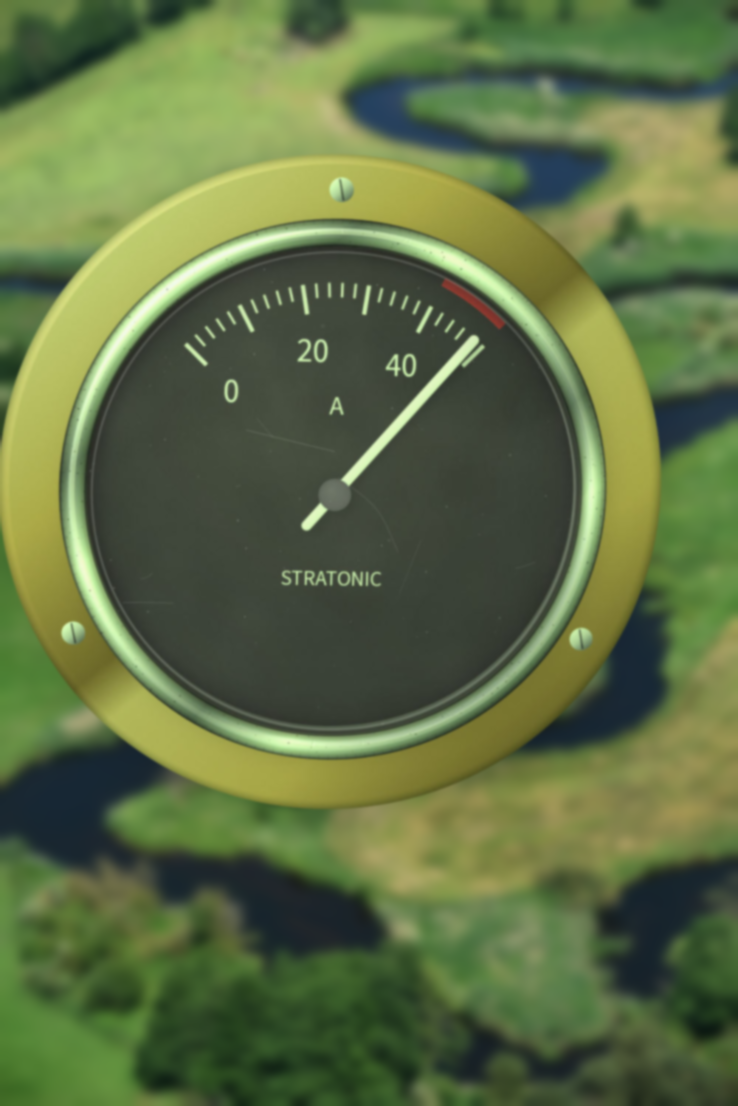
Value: 48 A
